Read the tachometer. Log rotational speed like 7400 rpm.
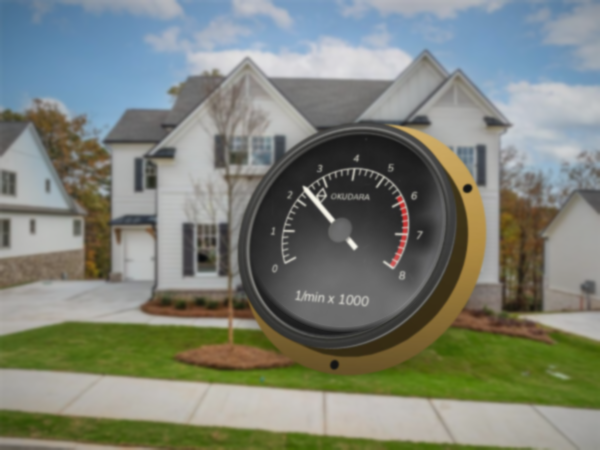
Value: 2400 rpm
